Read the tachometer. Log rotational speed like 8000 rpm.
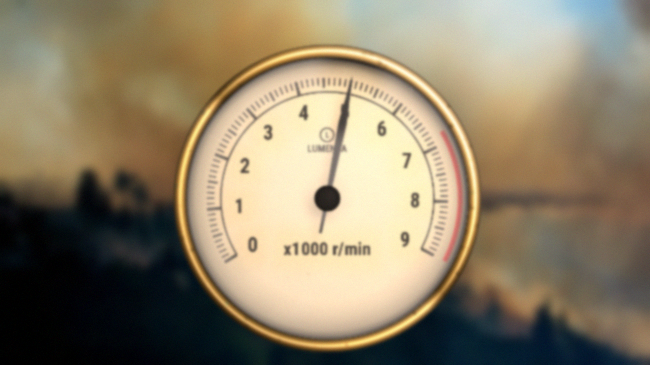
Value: 5000 rpm
